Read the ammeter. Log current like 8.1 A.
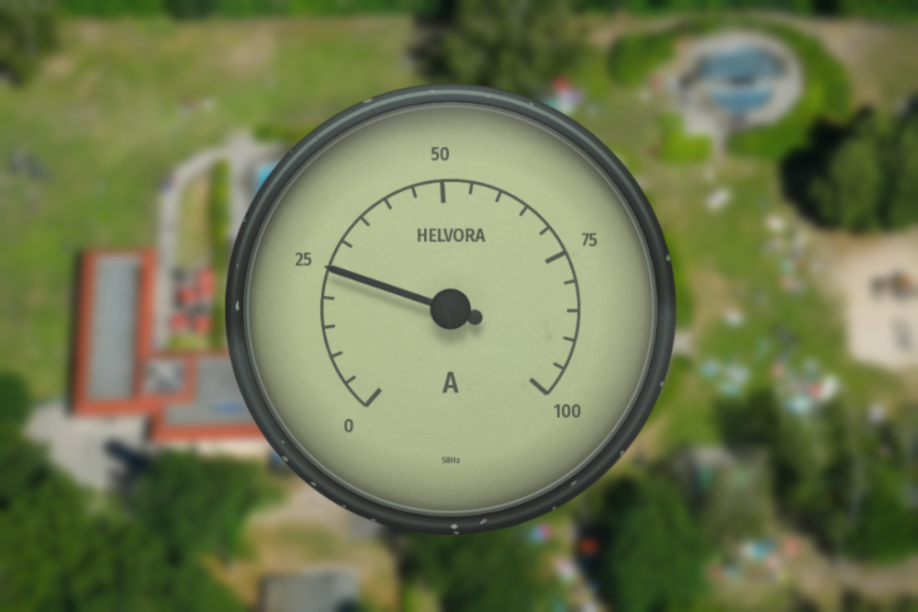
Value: 25 A
